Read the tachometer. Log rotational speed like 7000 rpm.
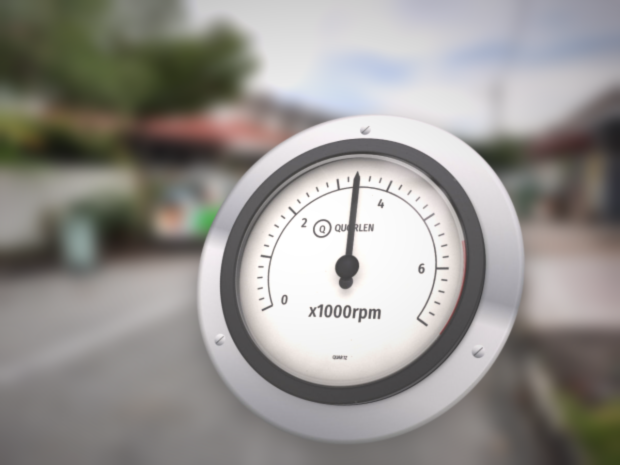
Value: 3400 rpm
